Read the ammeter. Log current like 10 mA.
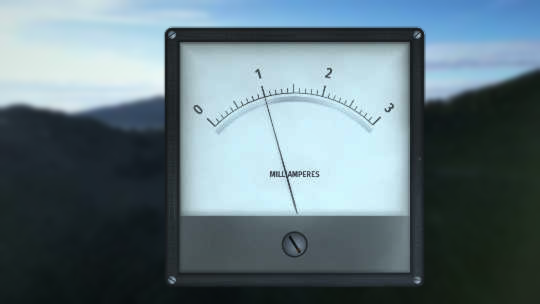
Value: 1 mA
